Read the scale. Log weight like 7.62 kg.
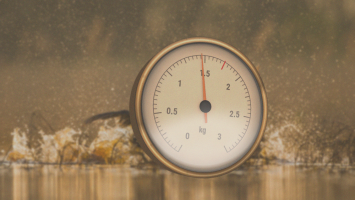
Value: 1.45 kg
